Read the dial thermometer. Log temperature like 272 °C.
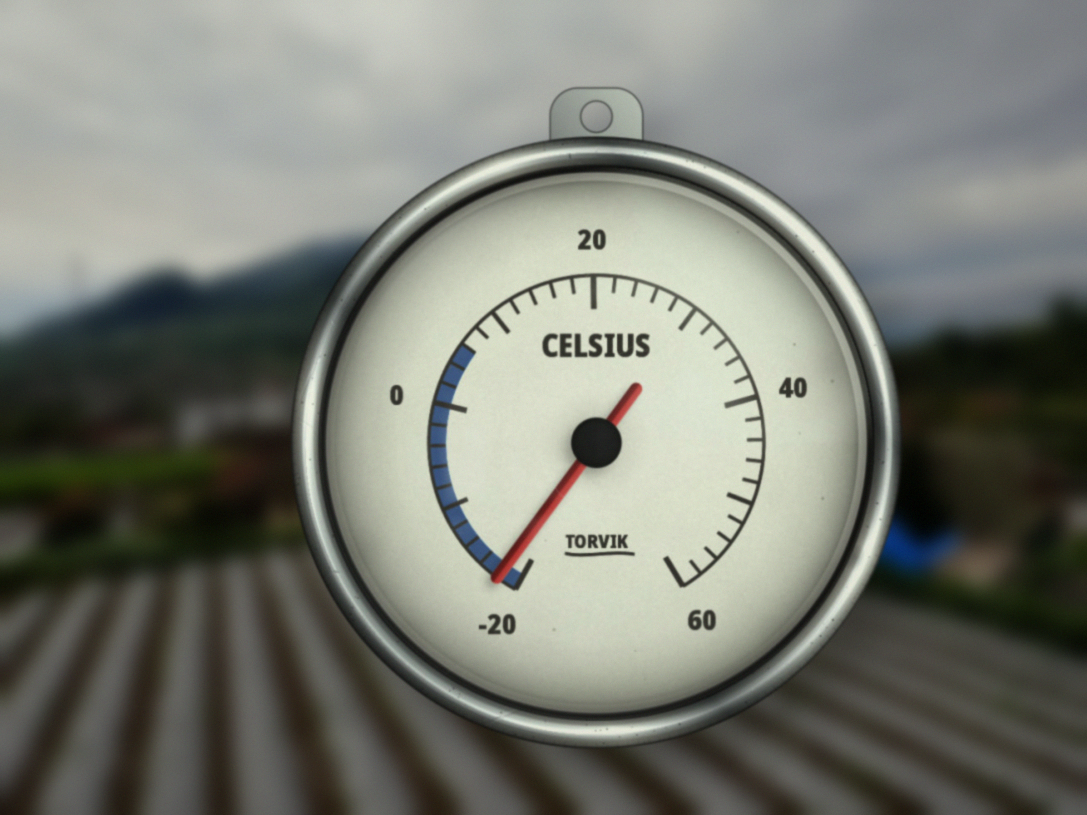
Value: -18 °C
